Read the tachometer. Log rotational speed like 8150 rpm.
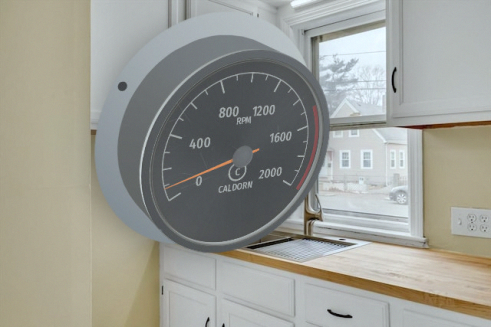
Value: 100 rpm
